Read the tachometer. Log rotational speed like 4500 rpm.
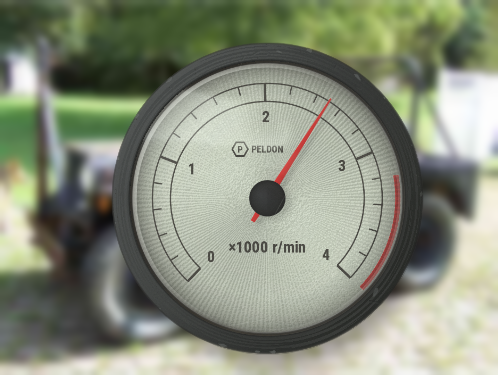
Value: 2500 rpm
